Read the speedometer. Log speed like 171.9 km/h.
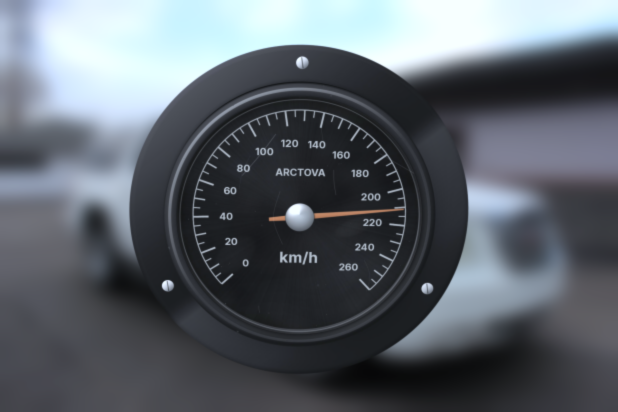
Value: 210 km/h
